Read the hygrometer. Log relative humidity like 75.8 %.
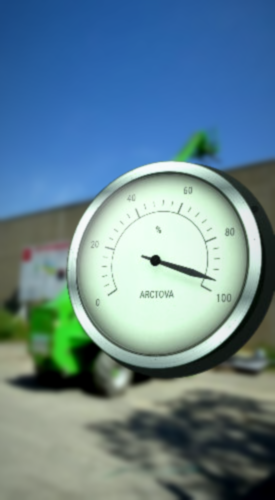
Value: 96 %
